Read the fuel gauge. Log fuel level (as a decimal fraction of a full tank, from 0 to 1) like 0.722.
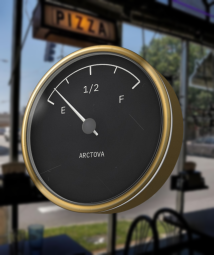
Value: 0.125
